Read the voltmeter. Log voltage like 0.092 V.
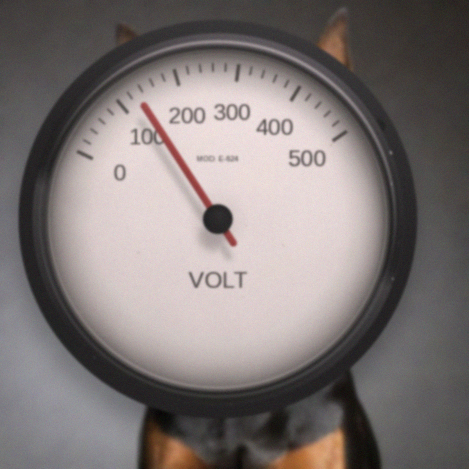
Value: 130 V
